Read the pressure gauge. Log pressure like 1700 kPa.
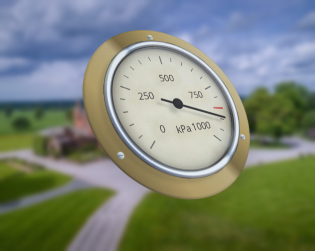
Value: 900 kPa
